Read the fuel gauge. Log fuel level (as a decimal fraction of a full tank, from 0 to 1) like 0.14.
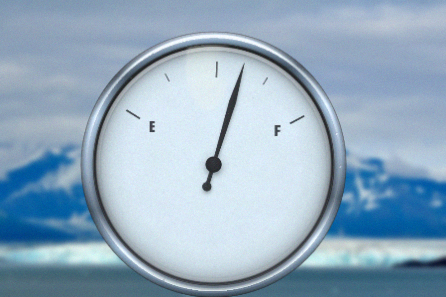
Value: 0.625
